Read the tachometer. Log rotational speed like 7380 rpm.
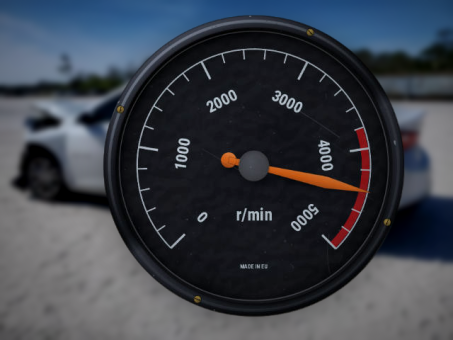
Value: 4400 rpm
